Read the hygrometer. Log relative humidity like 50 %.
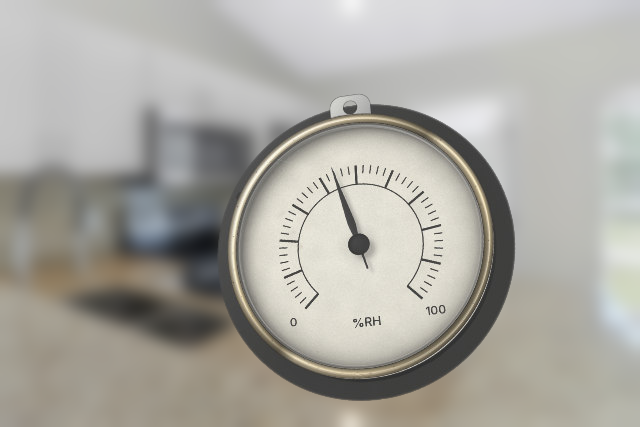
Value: 44 %
